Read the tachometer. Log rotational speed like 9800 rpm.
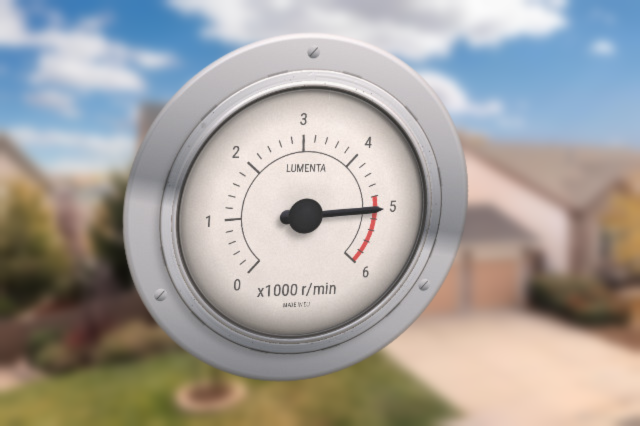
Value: 5000 rpm
